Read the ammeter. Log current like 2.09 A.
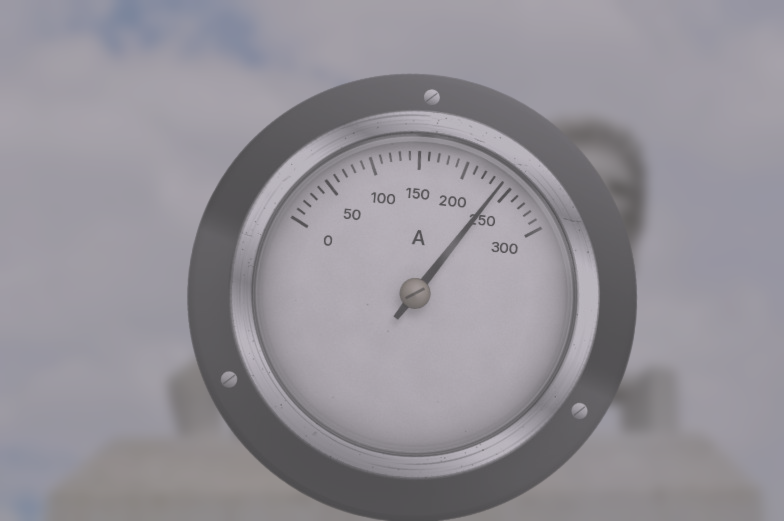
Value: 240 A
